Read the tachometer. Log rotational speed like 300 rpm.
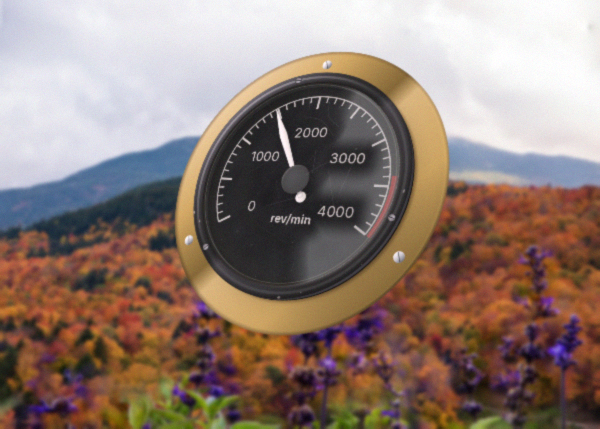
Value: 1500 rpm
